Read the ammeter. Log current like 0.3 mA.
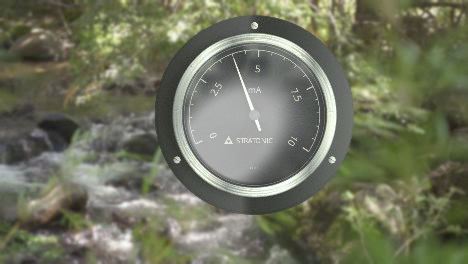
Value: 4 mA
